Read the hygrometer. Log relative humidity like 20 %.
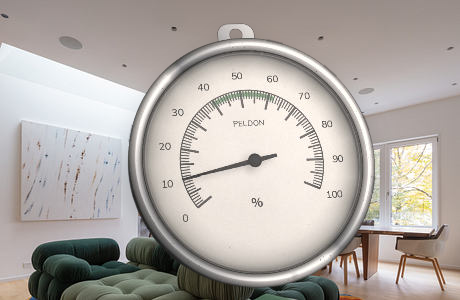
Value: 10 %
